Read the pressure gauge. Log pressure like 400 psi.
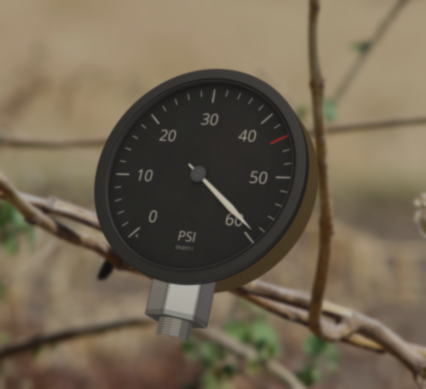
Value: 59 psi
